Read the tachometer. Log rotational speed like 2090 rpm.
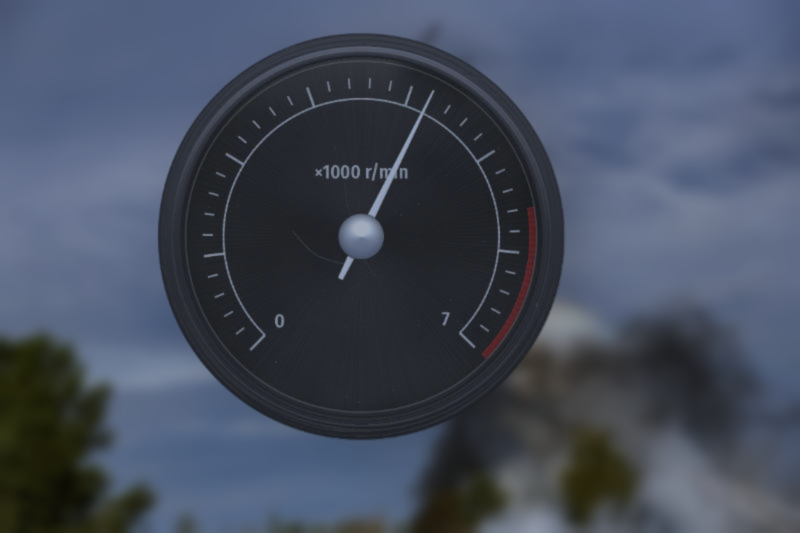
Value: 4200 rpm
